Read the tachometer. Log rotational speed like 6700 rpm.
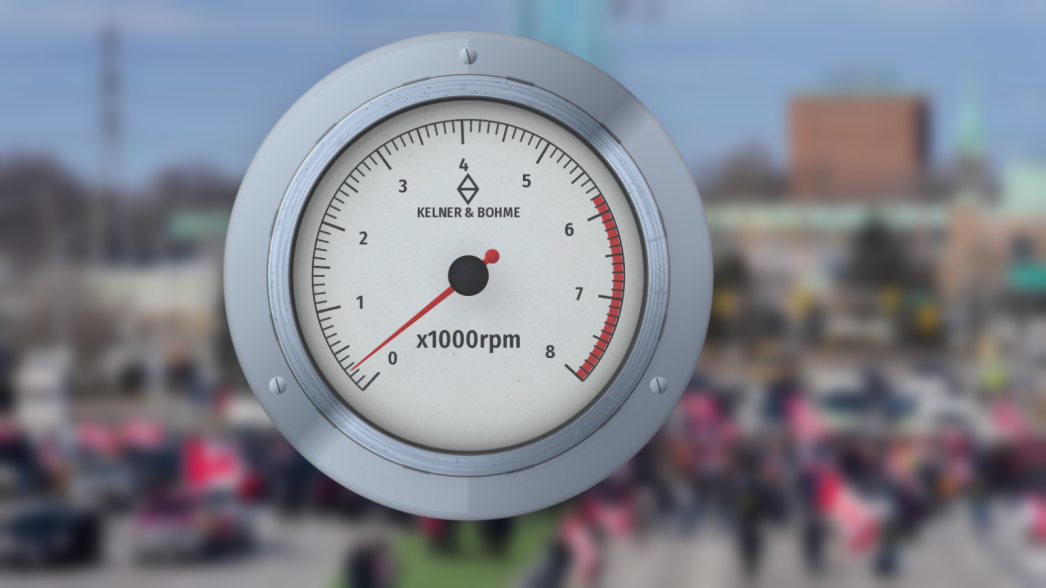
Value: 250 rpm
